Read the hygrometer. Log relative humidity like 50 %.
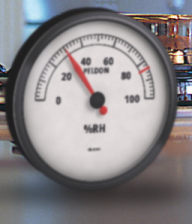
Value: 30 %
